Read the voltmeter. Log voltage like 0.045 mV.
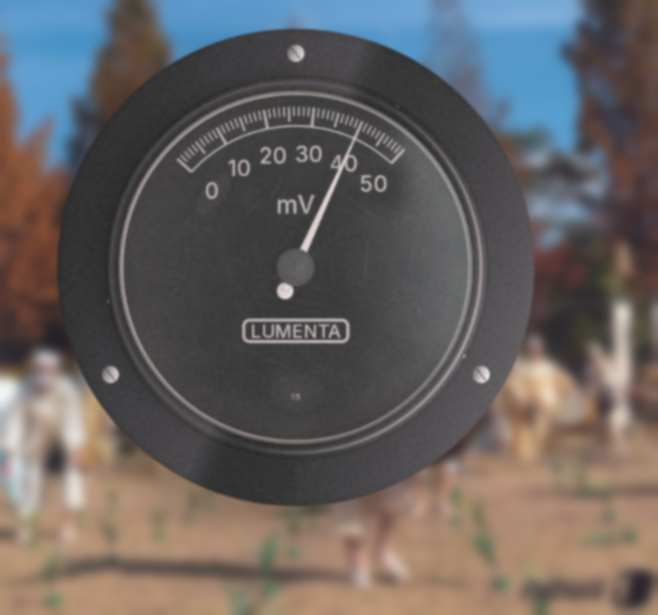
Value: 40 mV
